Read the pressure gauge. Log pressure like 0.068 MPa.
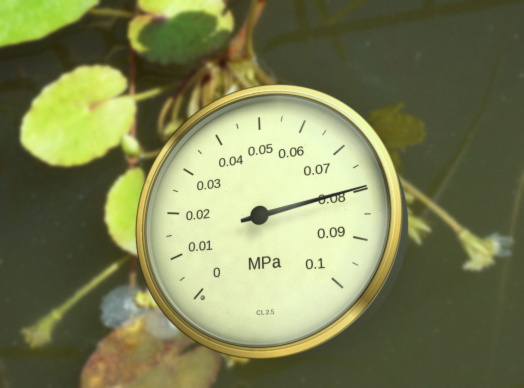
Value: 0.08 MPa
